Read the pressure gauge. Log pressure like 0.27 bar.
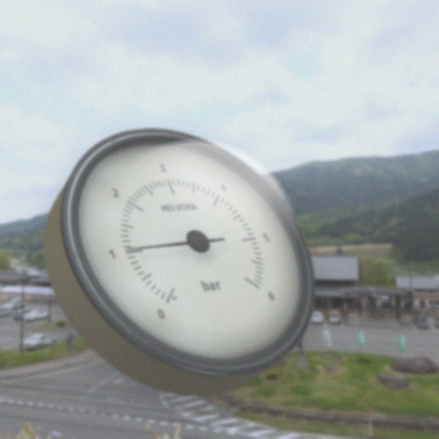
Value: 1 bar
